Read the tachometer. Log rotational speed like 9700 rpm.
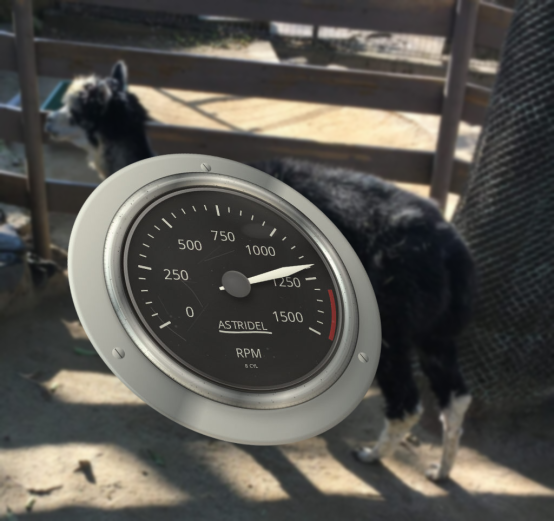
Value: 1200 rpm
